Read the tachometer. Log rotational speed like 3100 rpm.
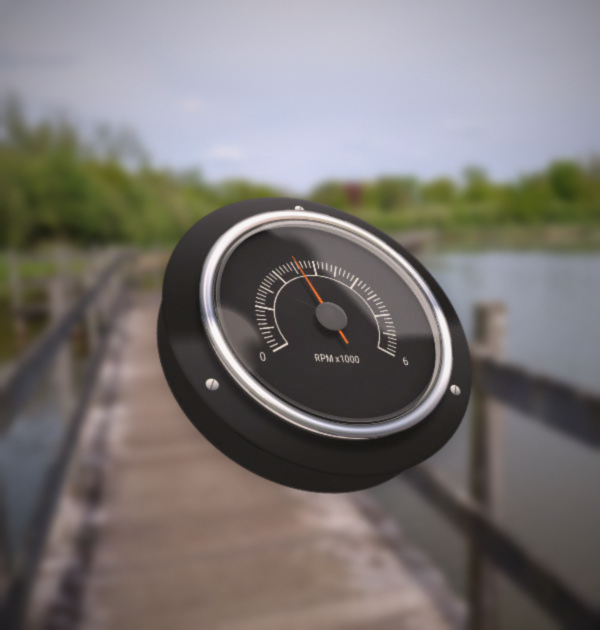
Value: 2500 rpm
